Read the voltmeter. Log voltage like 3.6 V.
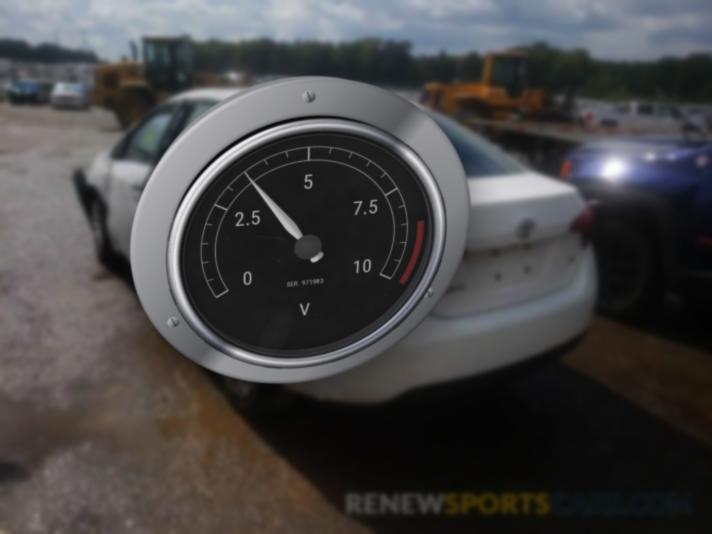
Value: 3.5 V
